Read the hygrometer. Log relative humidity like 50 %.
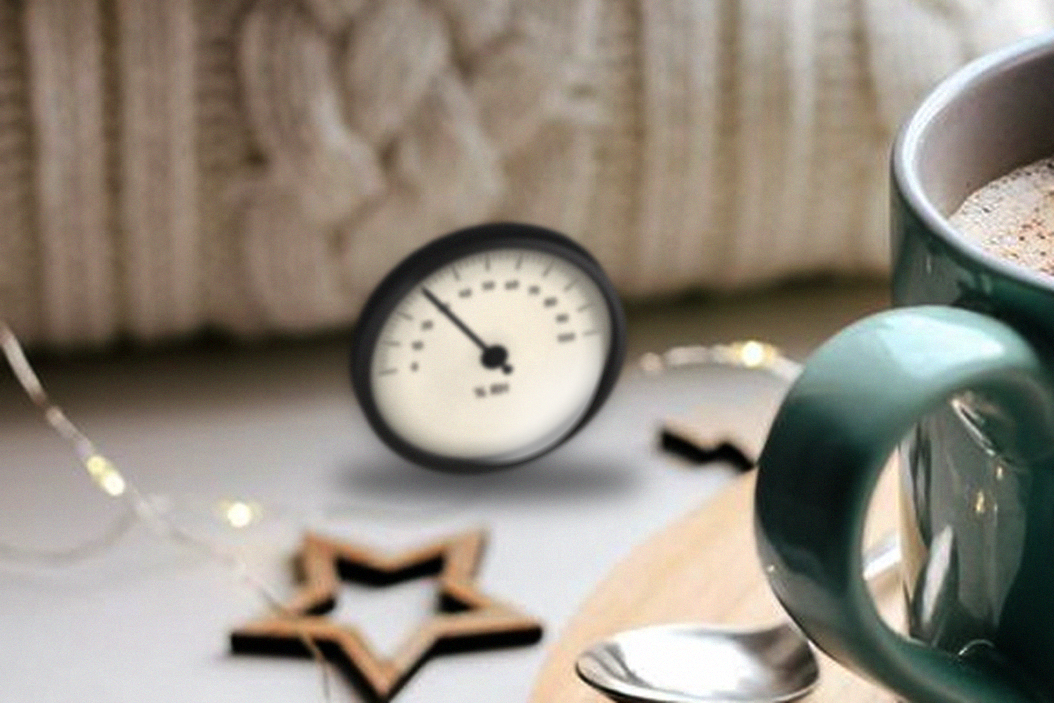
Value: 30 %
